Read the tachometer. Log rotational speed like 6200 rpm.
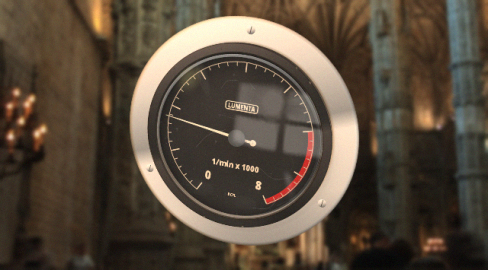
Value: 1800 rpm
